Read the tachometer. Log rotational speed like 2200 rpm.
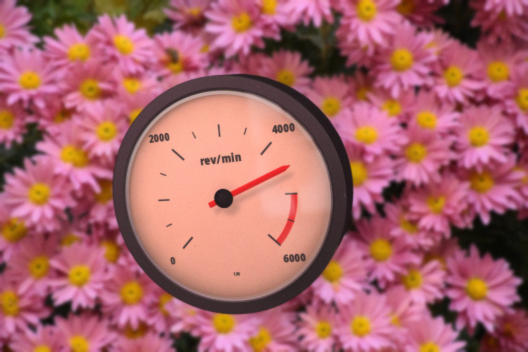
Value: 4500 rpm
